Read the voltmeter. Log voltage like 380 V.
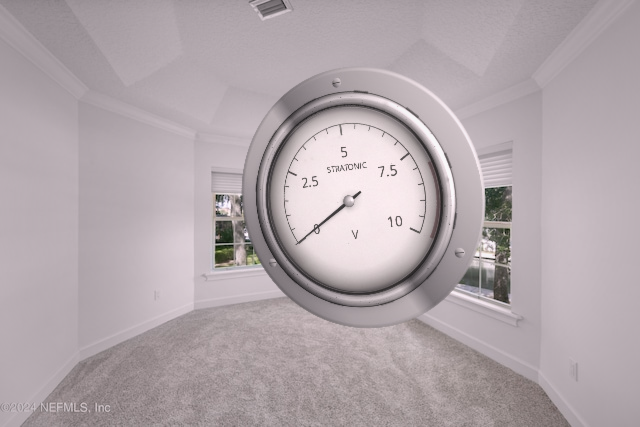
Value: 0 V
